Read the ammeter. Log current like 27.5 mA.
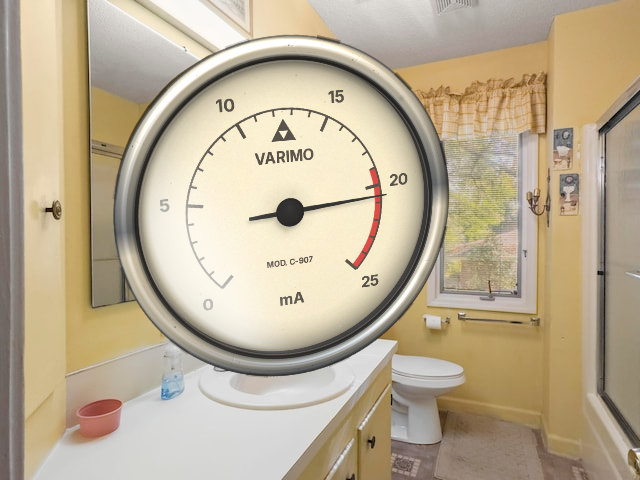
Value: 20.5 mA
